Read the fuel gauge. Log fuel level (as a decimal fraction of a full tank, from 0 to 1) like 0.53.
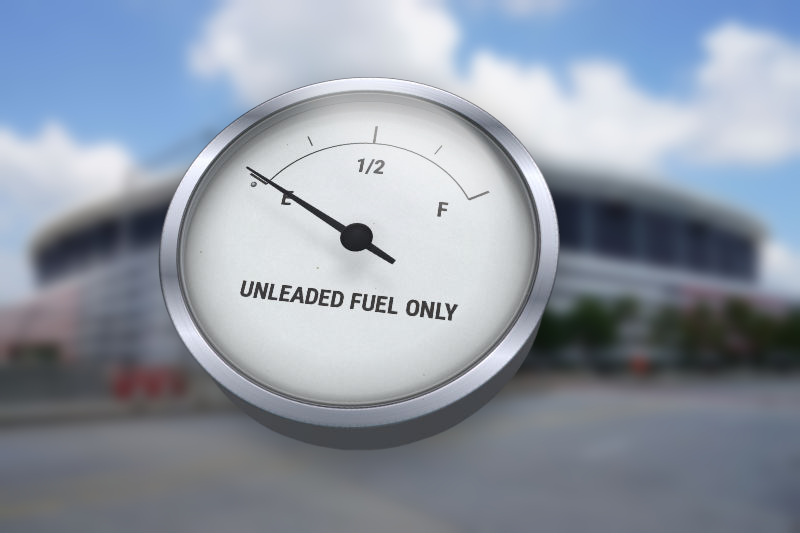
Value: 0
